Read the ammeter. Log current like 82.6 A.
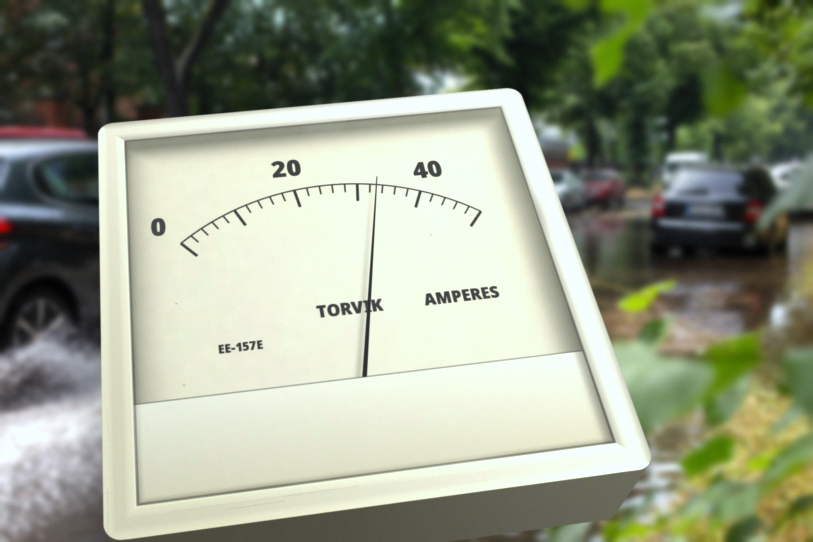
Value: 33 A
